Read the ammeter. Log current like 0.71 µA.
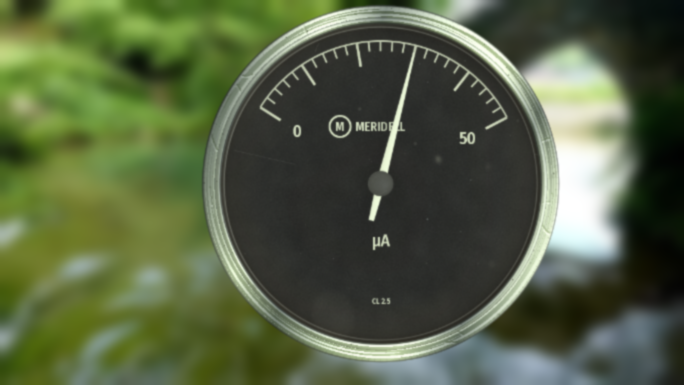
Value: 30 µA
